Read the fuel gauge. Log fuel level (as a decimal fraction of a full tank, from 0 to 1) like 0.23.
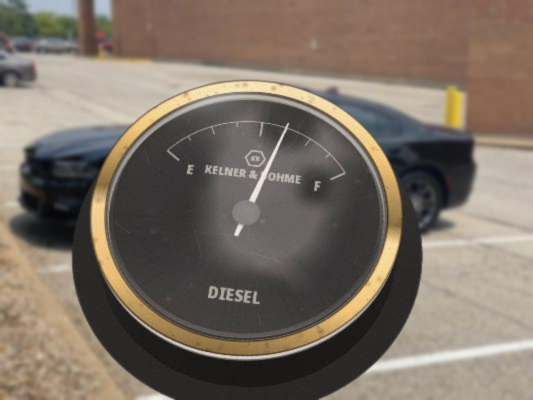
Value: 0.625
